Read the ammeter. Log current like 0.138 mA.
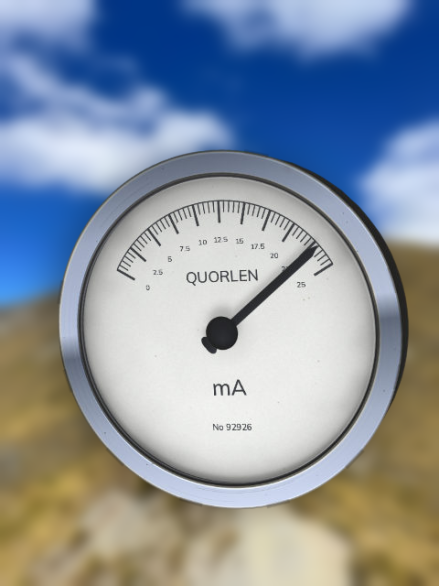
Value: 23 mA
